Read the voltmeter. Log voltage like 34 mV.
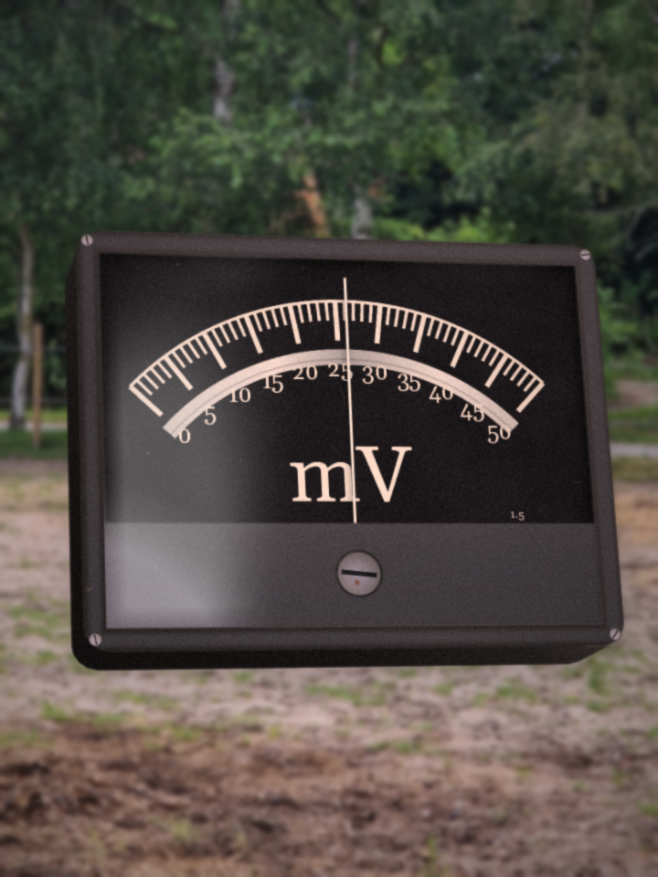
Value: 26 mV
